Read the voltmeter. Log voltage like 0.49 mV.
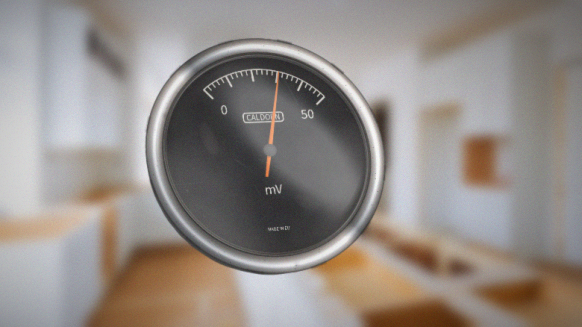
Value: 30 mV
